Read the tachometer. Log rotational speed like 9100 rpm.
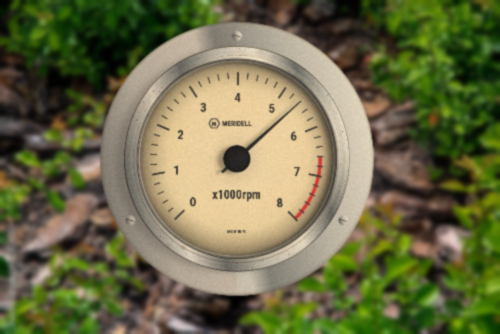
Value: 5400 rpm
